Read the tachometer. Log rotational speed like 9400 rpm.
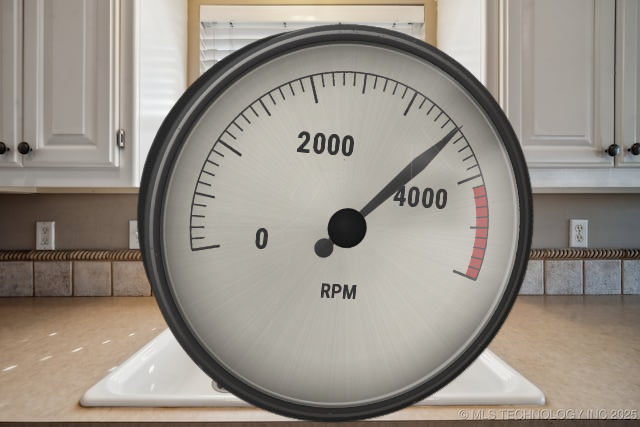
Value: 3500 rpm
